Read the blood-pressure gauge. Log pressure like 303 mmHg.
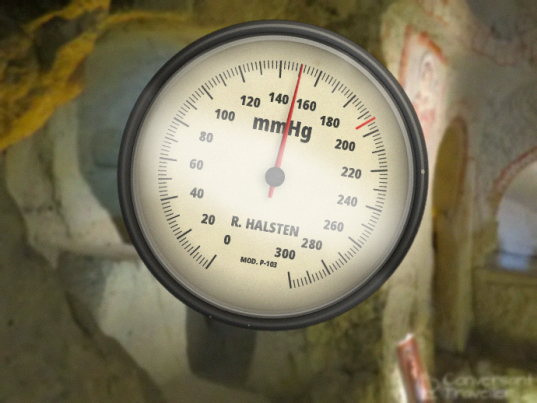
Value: 150 mmHg
